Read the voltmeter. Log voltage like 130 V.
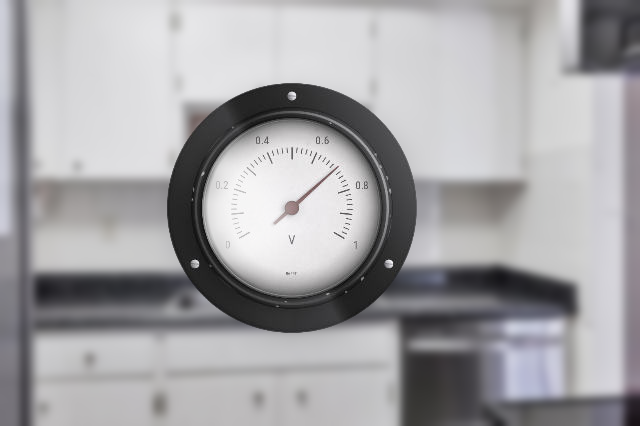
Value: 0.7 V
